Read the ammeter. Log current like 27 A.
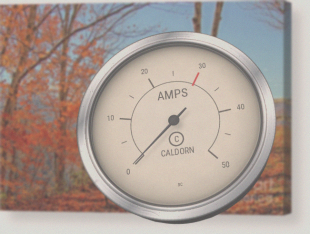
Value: 0 A
